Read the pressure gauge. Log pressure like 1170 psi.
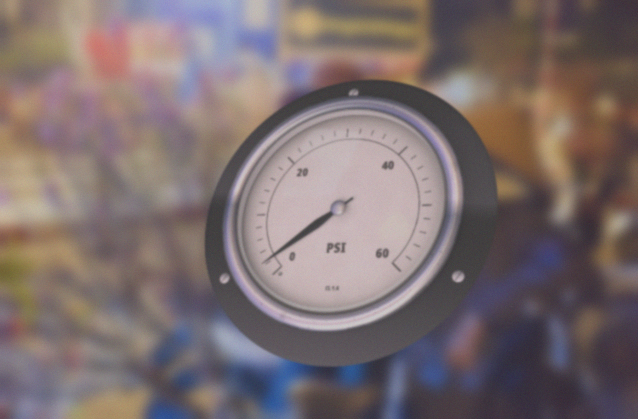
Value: 2 psi
